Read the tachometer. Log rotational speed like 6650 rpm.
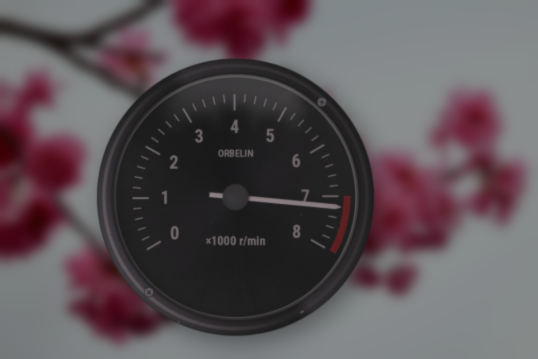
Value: 7200 rpm
